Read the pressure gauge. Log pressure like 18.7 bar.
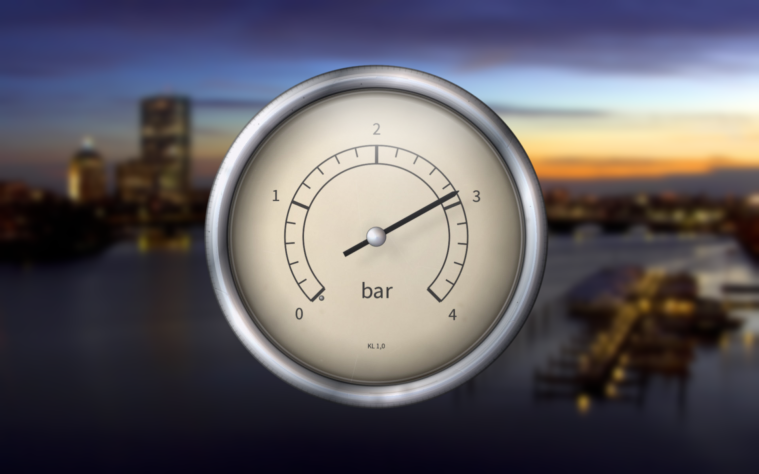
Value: 2.9 bar
